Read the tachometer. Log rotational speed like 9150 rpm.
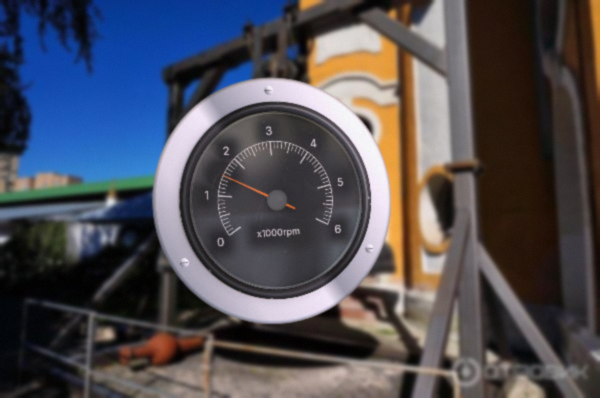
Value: 1500 rpm
